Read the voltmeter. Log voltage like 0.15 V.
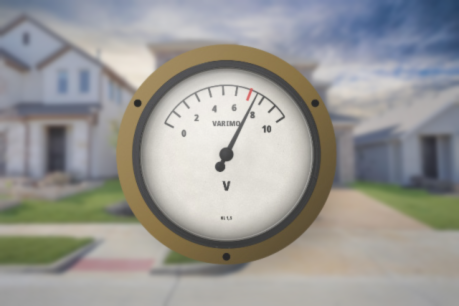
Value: 7.5 V
